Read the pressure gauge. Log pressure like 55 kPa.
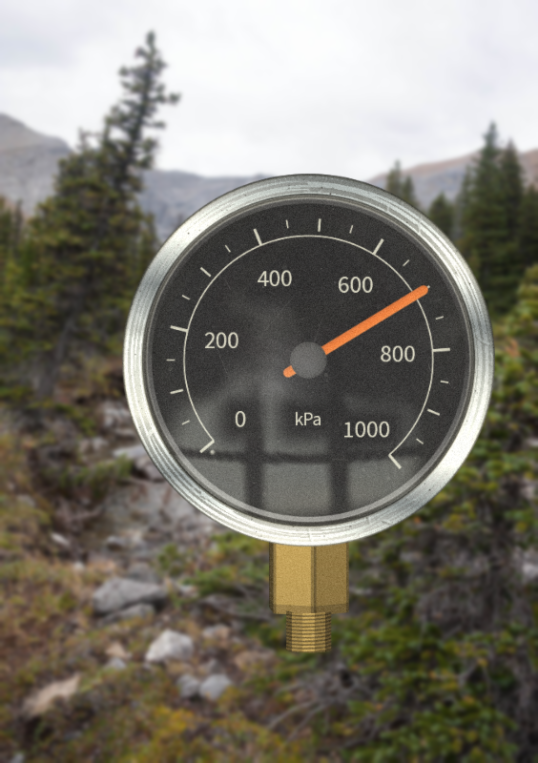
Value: 700 kPa
